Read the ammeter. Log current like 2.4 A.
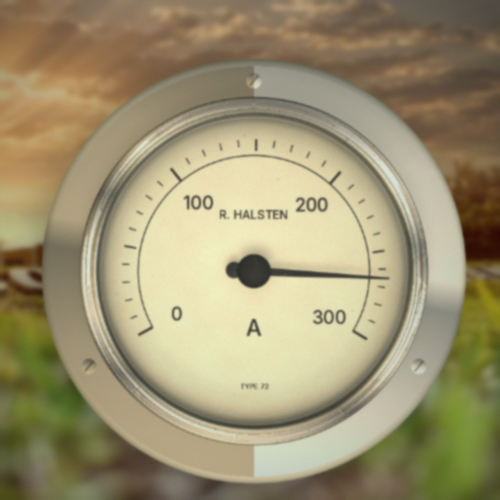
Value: 265 A
